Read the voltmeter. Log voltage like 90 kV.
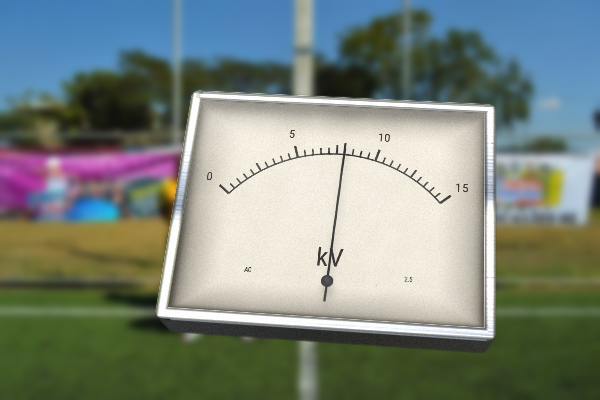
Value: 8 kV
